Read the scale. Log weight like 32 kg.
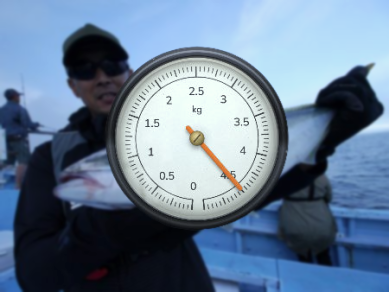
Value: 4.5 kg
